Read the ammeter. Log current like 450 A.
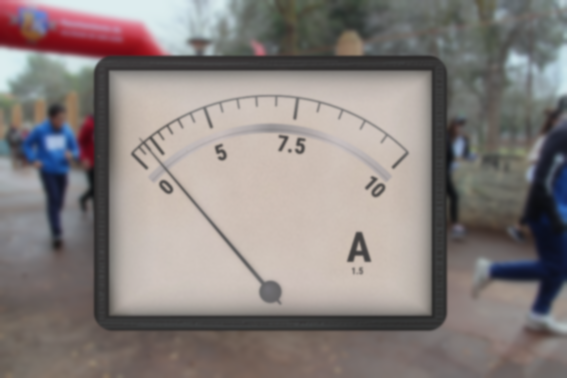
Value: 2 A
